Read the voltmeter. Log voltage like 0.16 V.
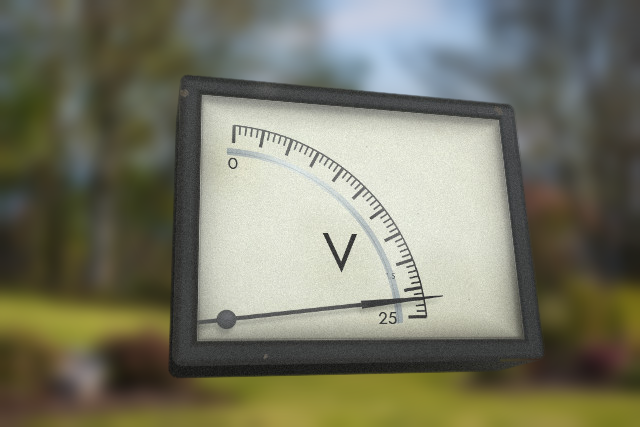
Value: 23.5 V
